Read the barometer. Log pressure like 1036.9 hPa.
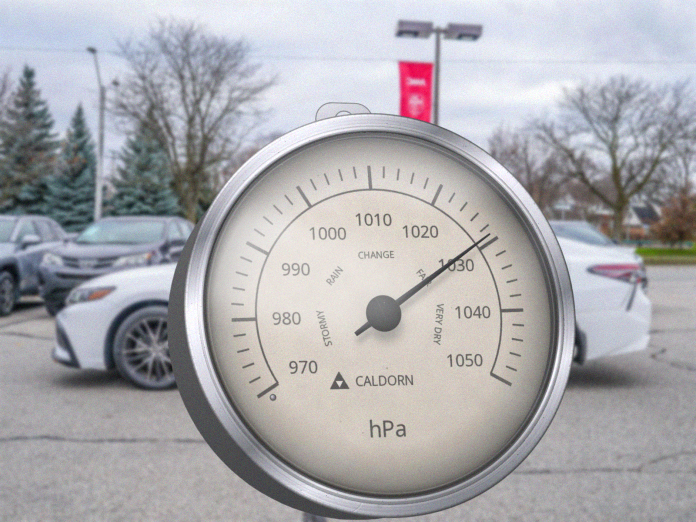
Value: 1029 hPa
